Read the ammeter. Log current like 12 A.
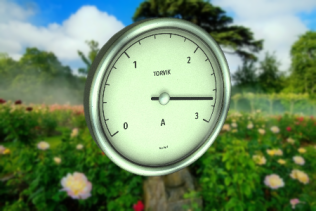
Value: 2.7 A
